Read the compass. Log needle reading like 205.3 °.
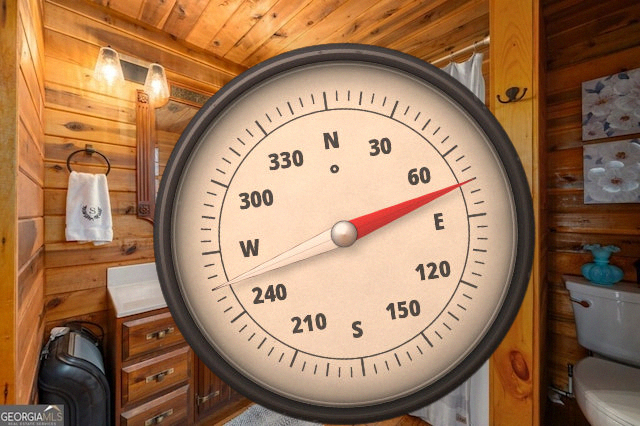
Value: 75 °
